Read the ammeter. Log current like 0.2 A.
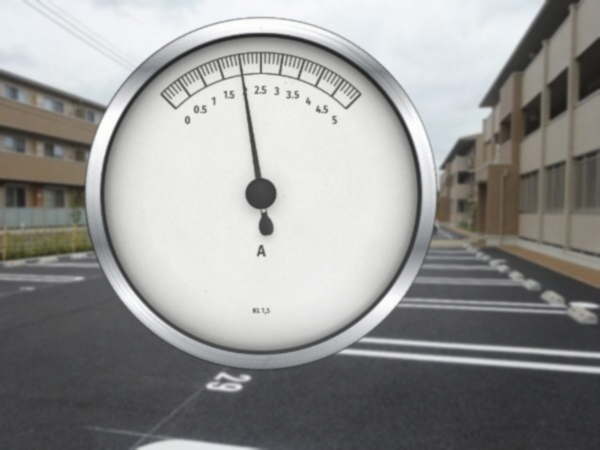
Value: 2 A
